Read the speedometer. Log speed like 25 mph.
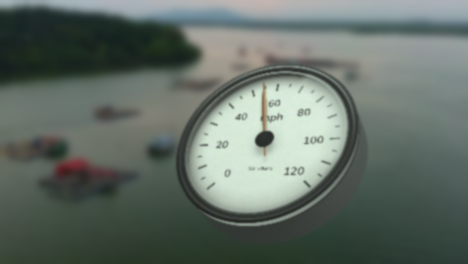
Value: 55 mph
